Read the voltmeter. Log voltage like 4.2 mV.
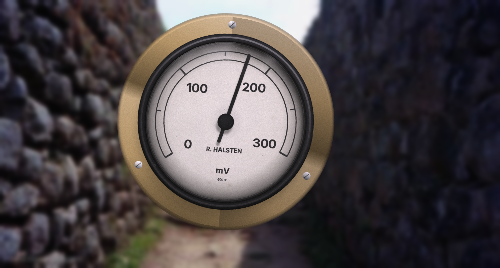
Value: 175 mV
